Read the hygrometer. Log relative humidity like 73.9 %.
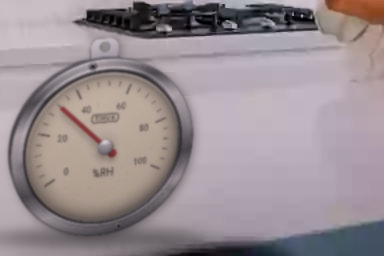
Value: 32 %
